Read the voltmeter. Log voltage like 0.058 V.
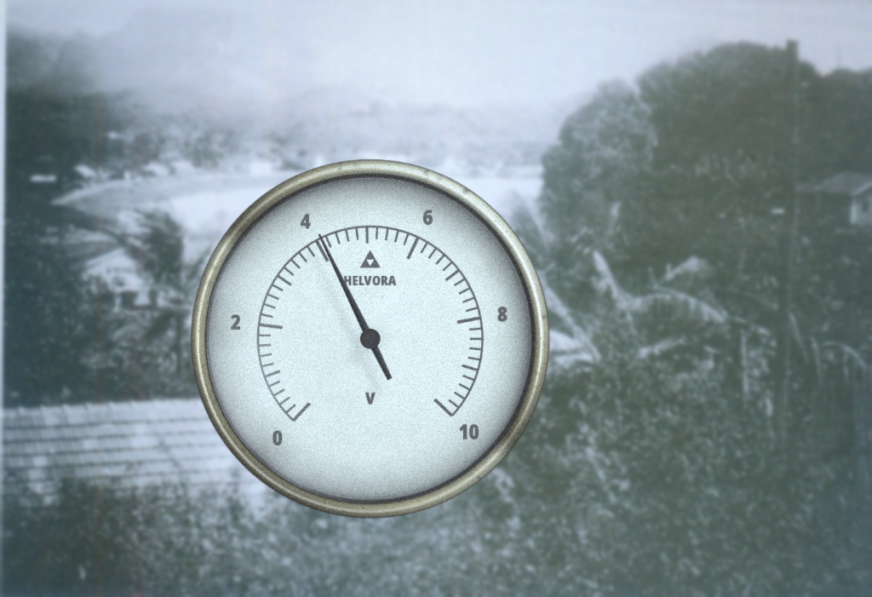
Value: 4.1 V
